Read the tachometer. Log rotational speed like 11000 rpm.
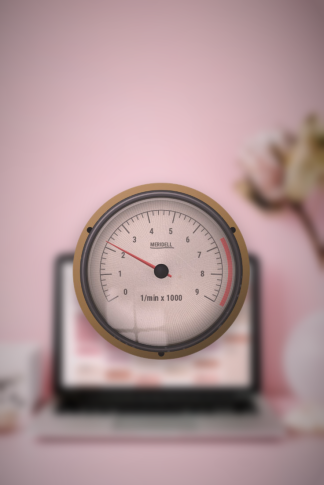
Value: 2200 rpm
